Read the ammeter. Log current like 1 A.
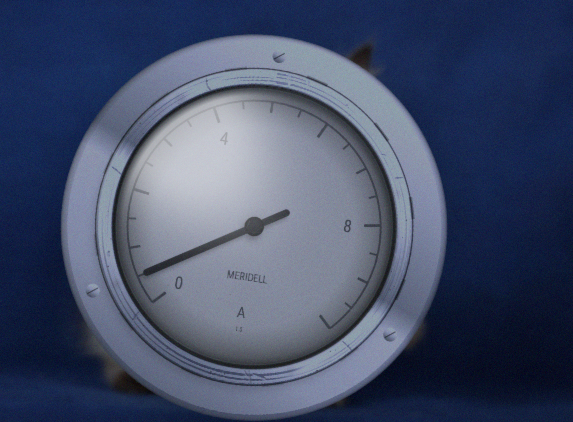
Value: 0.5 A
